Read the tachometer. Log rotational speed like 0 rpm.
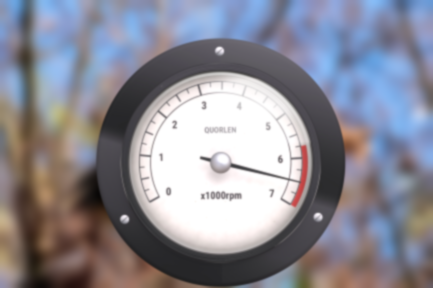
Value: 6500 rpm
